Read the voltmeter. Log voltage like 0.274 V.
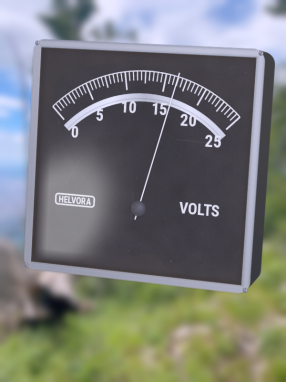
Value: 16.5 V
